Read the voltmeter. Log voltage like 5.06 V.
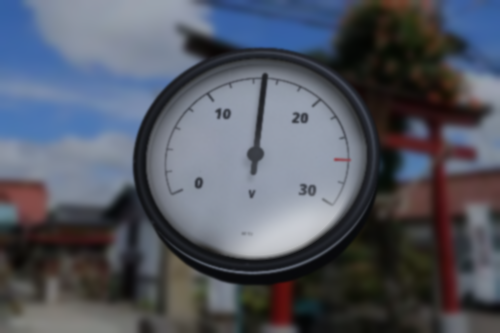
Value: 15 V
